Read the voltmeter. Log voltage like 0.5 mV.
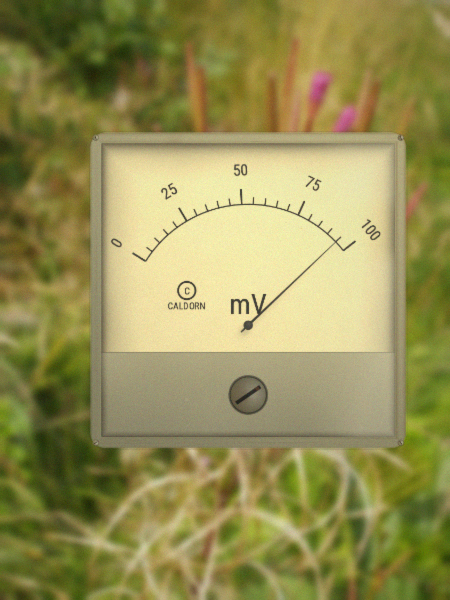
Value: 95 mV
